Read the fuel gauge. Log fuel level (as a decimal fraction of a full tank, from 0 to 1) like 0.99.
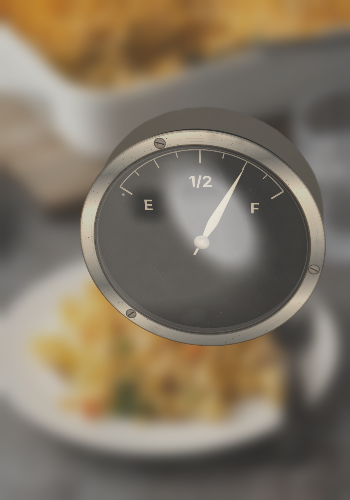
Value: 0.75
